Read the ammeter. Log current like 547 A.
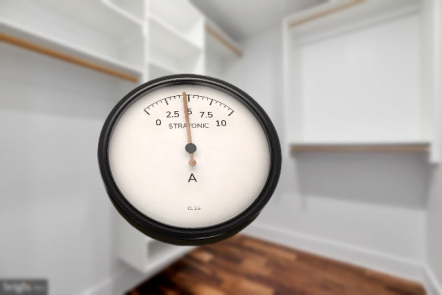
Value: 4.5 A
